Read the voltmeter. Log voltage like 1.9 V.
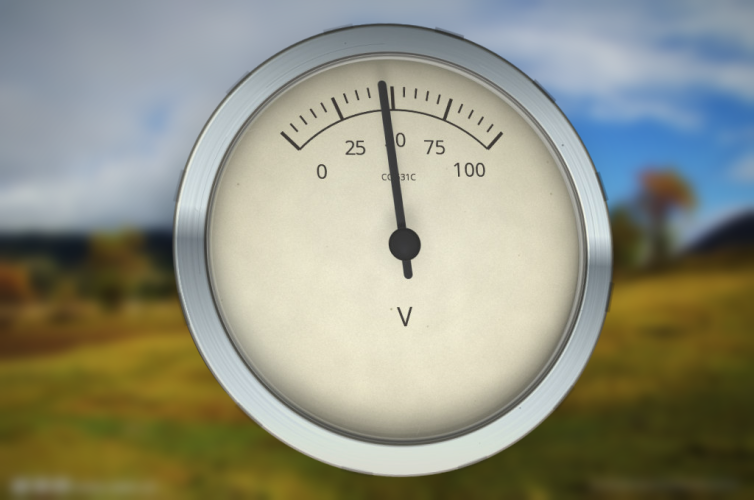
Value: 45 V
